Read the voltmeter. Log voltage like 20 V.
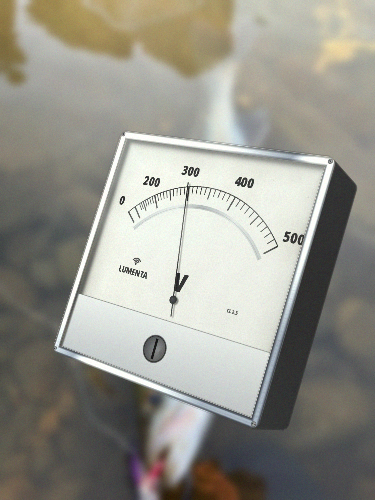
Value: 300 V
